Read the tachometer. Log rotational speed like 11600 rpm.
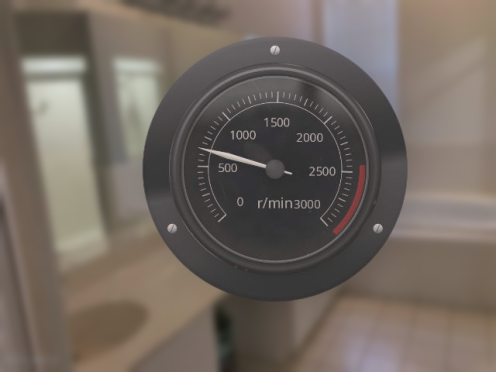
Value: 650 rpm
